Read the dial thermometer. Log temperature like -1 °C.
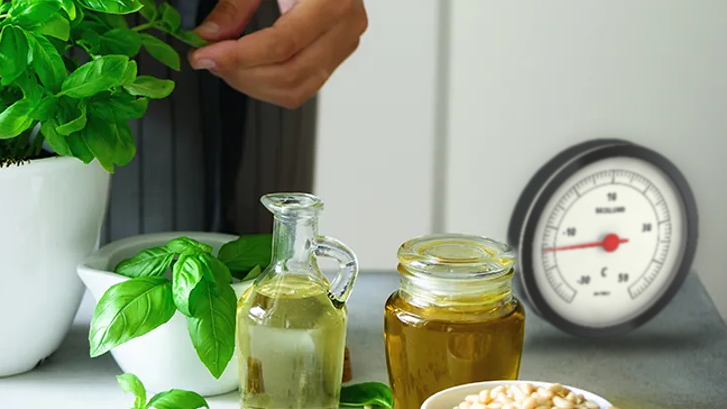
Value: -15 °C
